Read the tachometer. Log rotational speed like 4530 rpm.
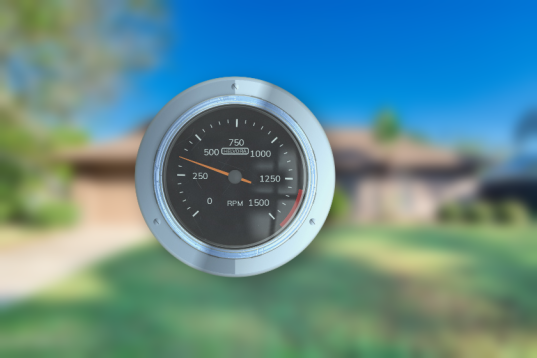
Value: 350 rpm
